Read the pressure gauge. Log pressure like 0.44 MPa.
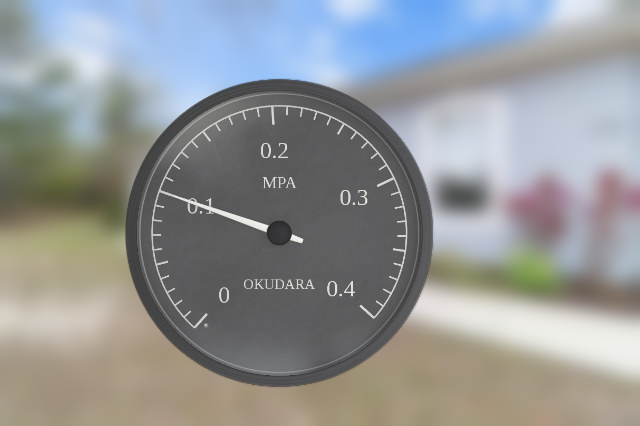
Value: 0.1 MPa
